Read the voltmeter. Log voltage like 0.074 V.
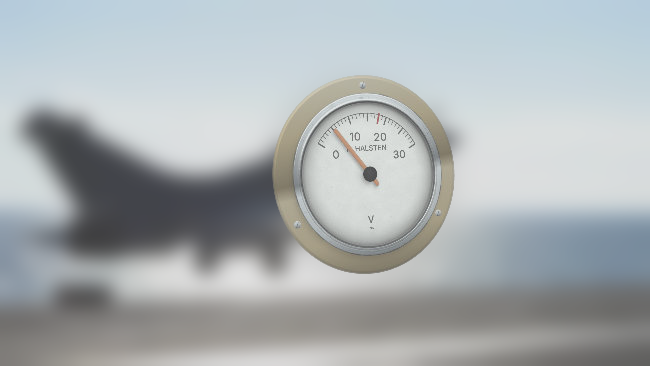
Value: 5 V
